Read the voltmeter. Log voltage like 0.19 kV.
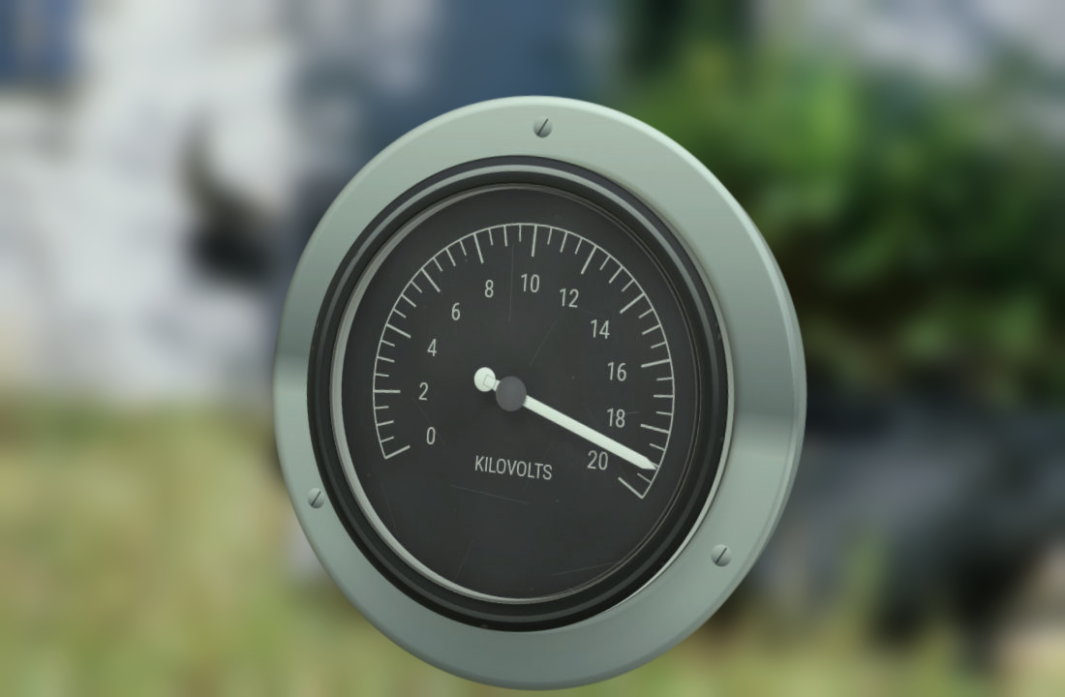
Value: 19 kV
